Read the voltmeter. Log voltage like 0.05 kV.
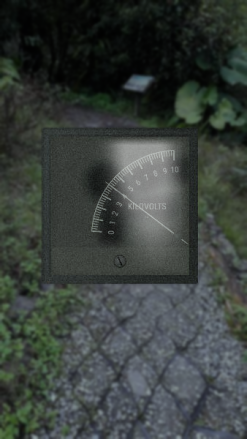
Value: 4 kV
